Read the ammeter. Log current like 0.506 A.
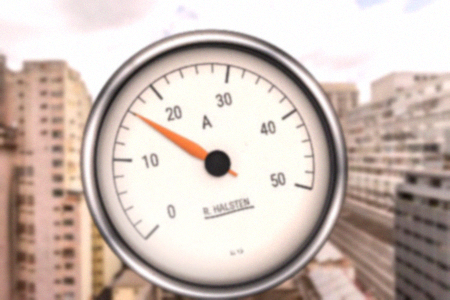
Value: 16 A
